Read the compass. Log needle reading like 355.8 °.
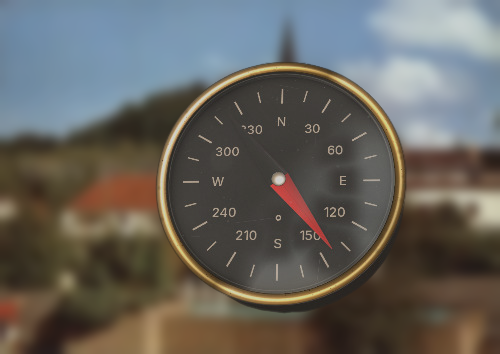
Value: 142.5 °
